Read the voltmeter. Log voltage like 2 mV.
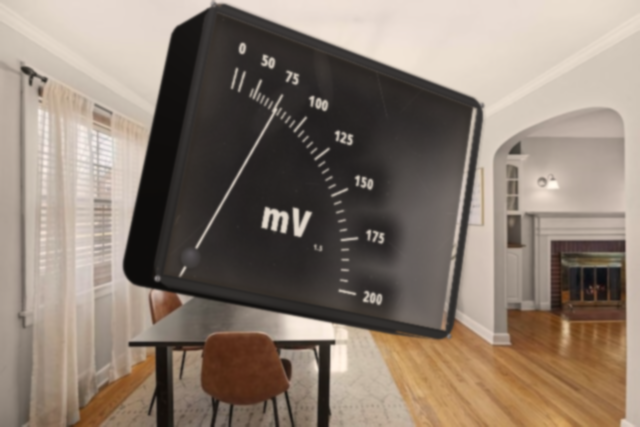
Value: 75 mV
